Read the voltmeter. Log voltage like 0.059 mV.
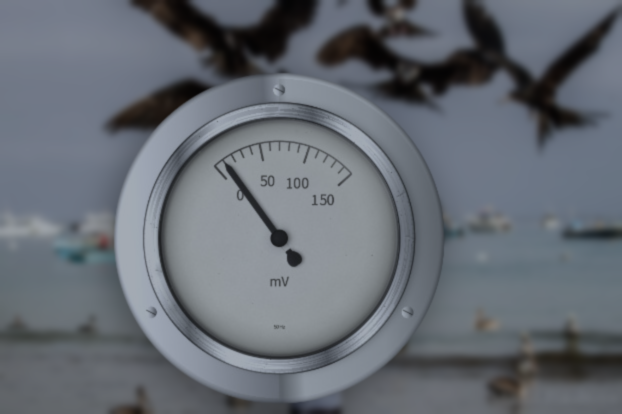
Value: 10 mV
